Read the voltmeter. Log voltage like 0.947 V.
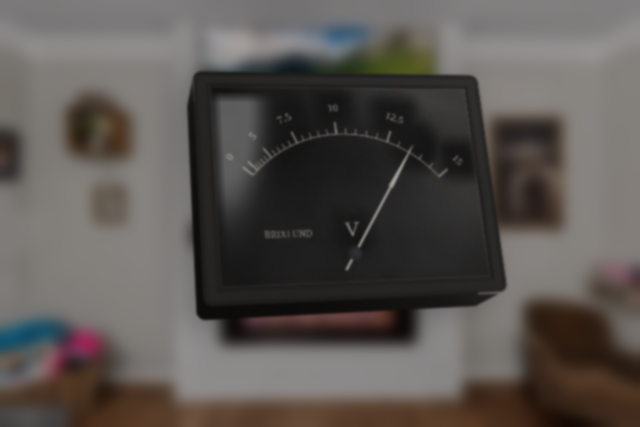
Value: 13.5 V
